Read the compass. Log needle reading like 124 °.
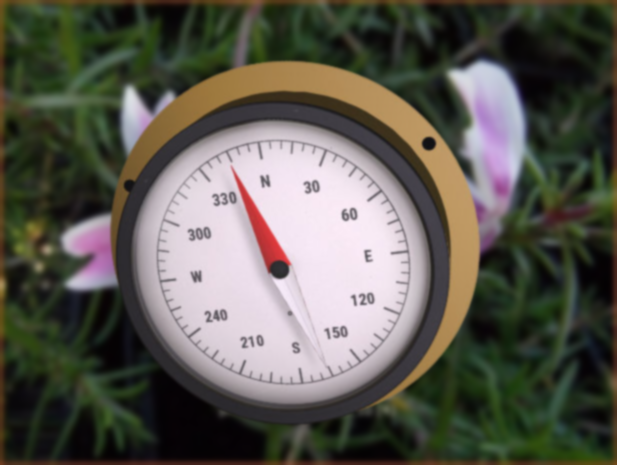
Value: 345 °
